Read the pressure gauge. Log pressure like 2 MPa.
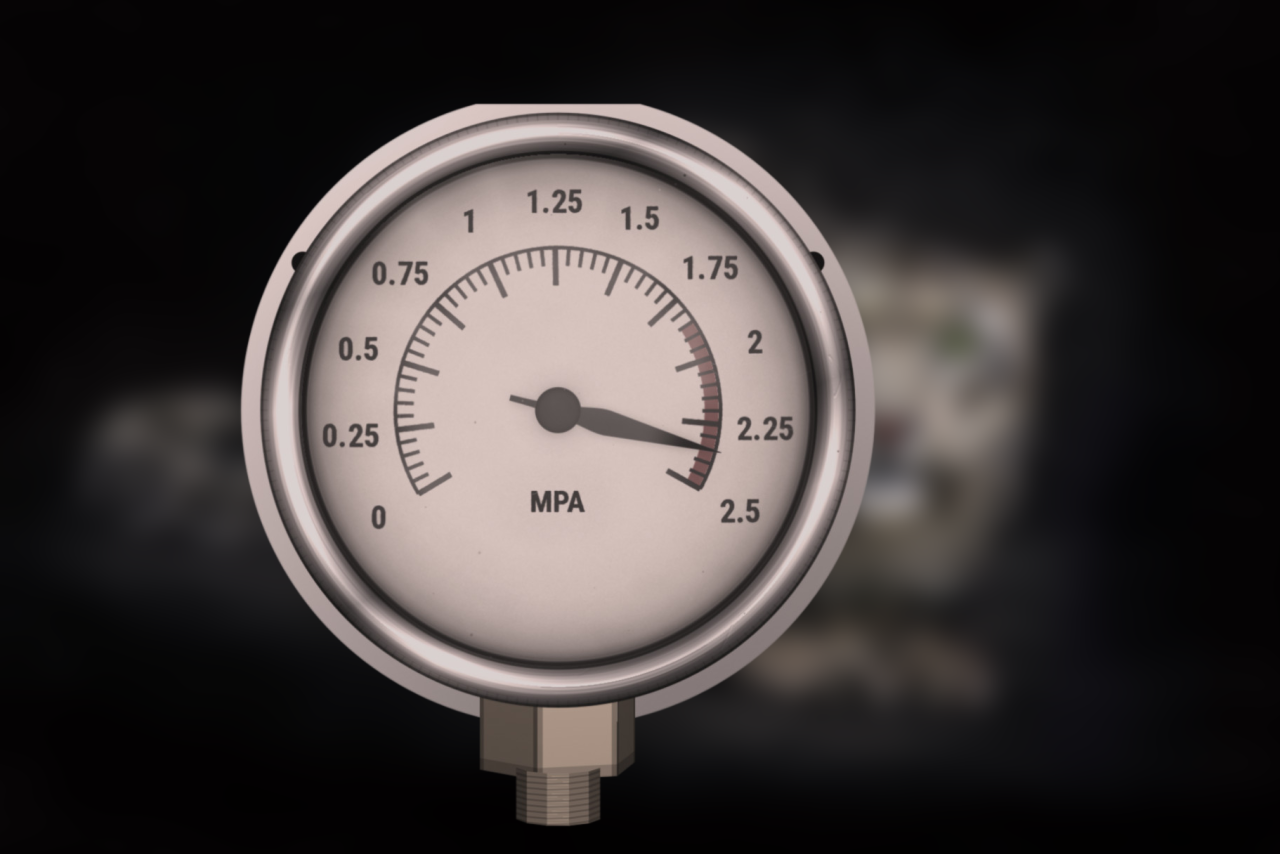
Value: 2.35 MPa
